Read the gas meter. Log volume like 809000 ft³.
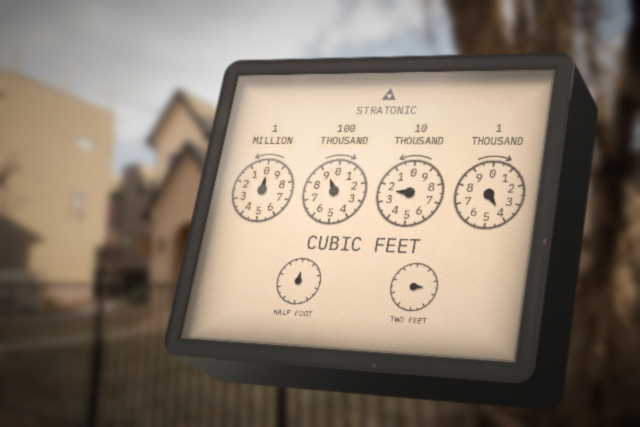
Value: 992400 ft³
